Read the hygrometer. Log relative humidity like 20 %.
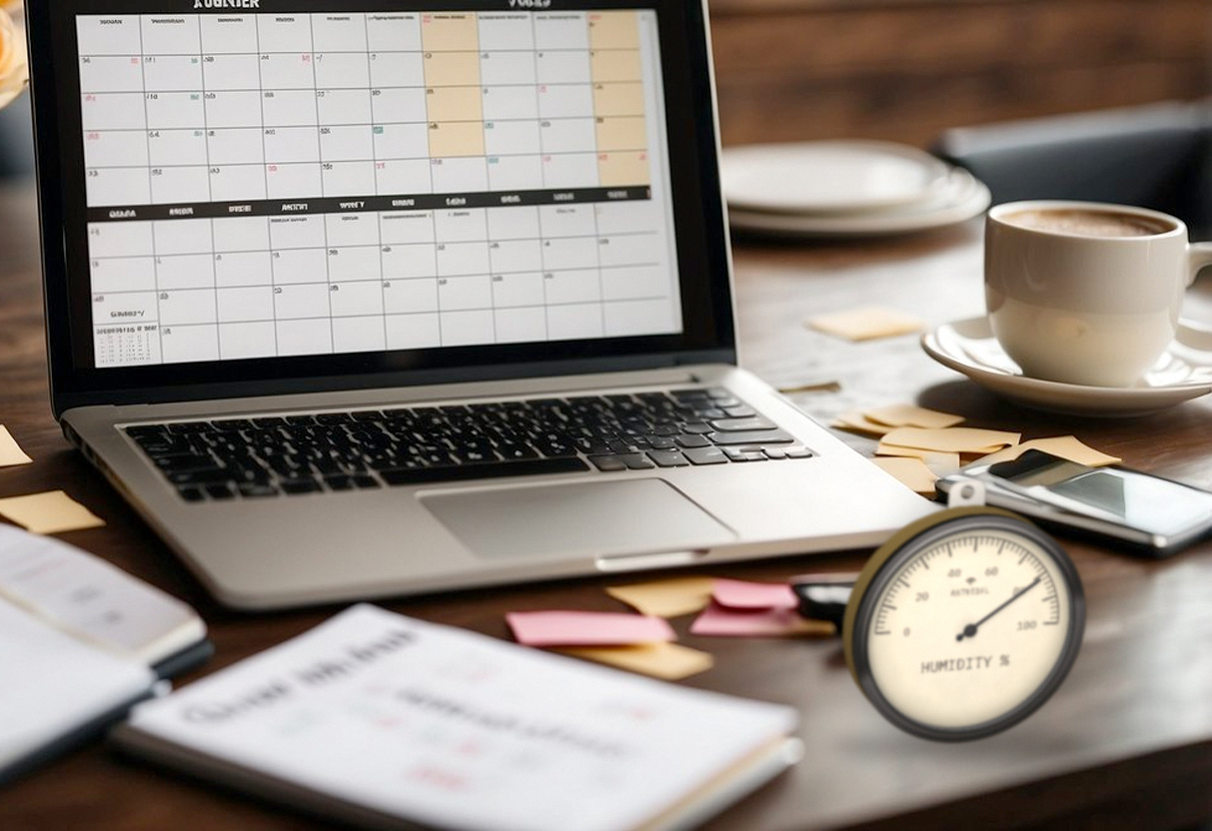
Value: 80 %
